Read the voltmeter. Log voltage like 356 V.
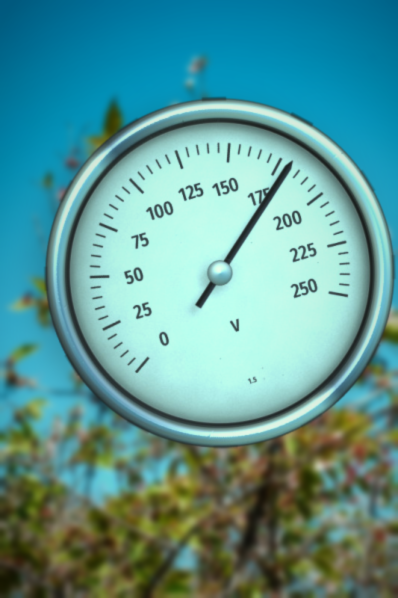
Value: 180 V
